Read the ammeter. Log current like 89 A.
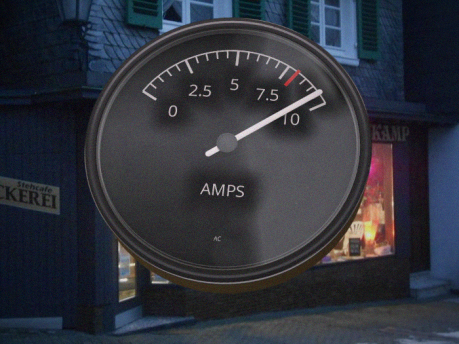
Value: 9.5 A
